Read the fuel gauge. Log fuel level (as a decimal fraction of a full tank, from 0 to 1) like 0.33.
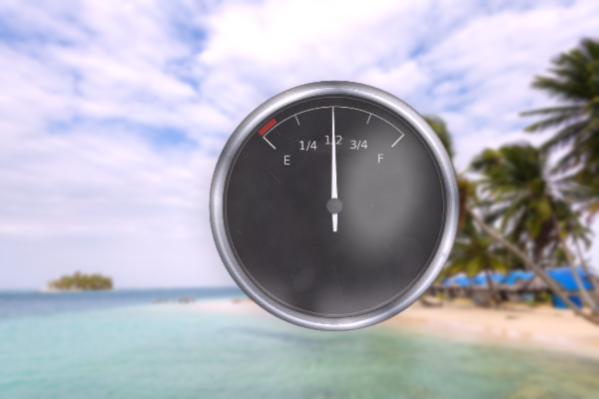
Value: 0.5
